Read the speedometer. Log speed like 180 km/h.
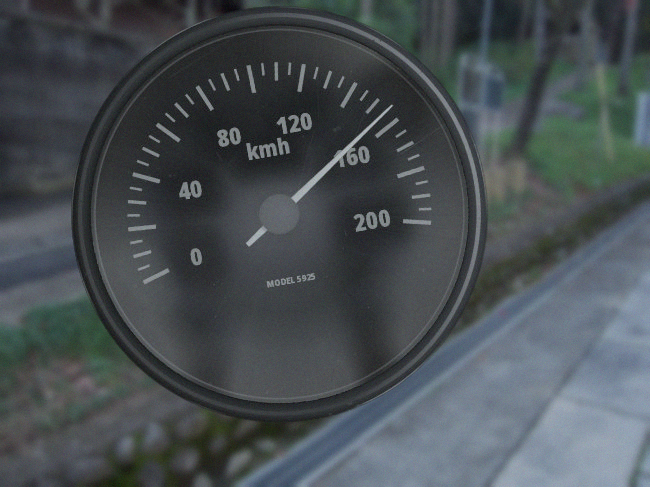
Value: 155 km/h
